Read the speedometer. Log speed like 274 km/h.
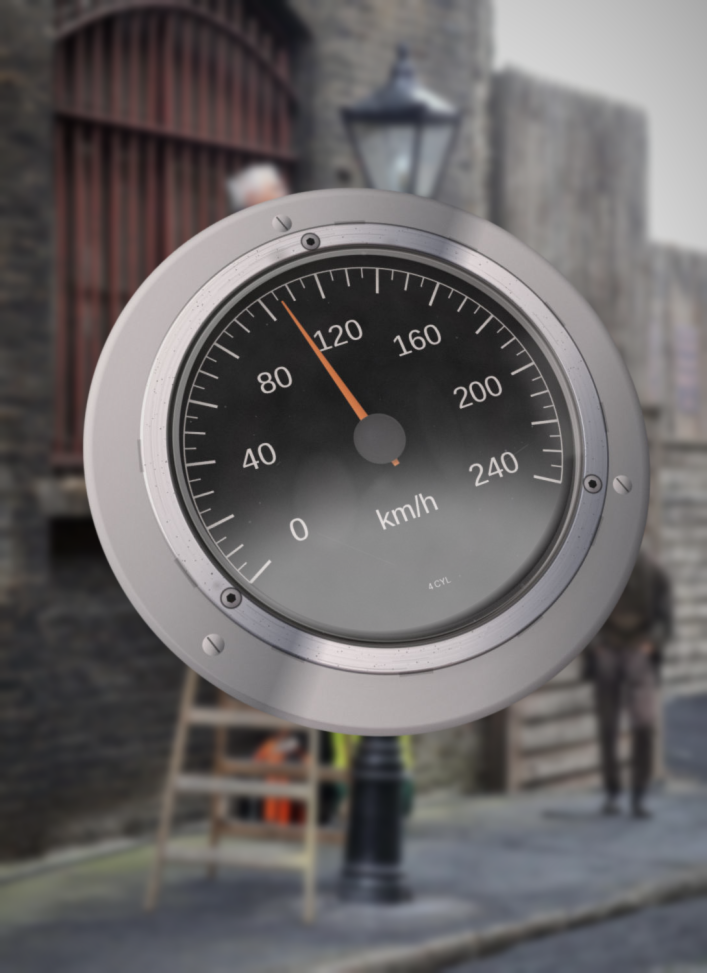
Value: 105 km/h
